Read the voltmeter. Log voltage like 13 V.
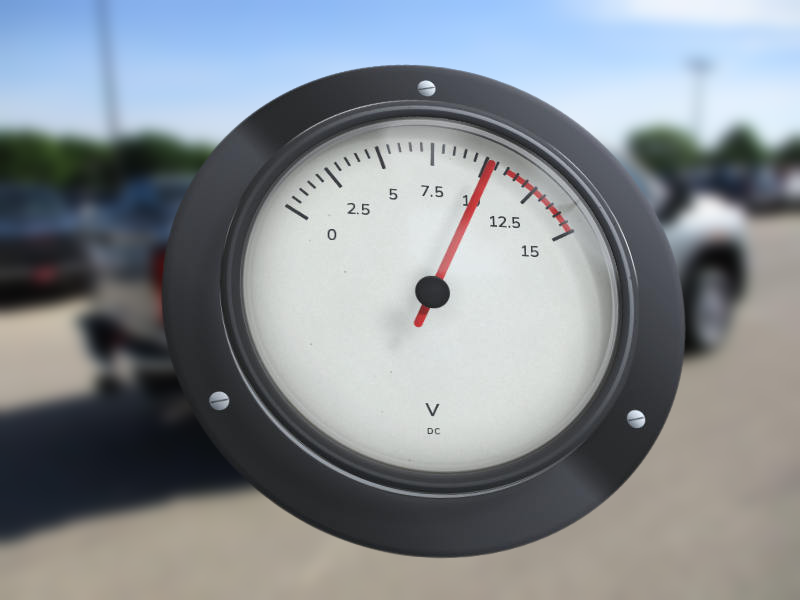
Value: 10.25 V
